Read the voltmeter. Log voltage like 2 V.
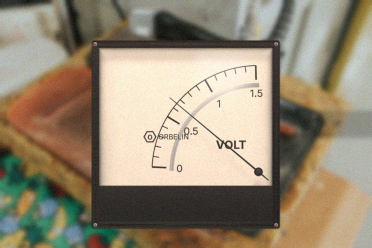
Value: 0.65 V
